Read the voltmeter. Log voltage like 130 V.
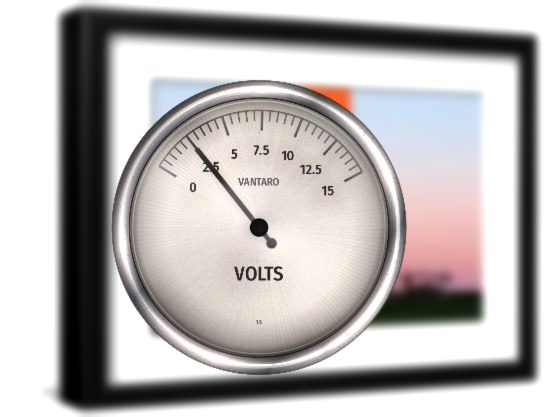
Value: 2.5 V
